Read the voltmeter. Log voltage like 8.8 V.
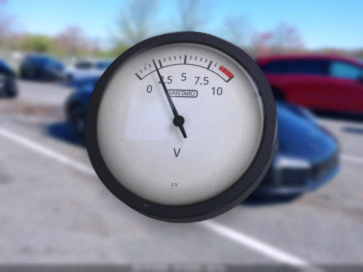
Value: 2 V
